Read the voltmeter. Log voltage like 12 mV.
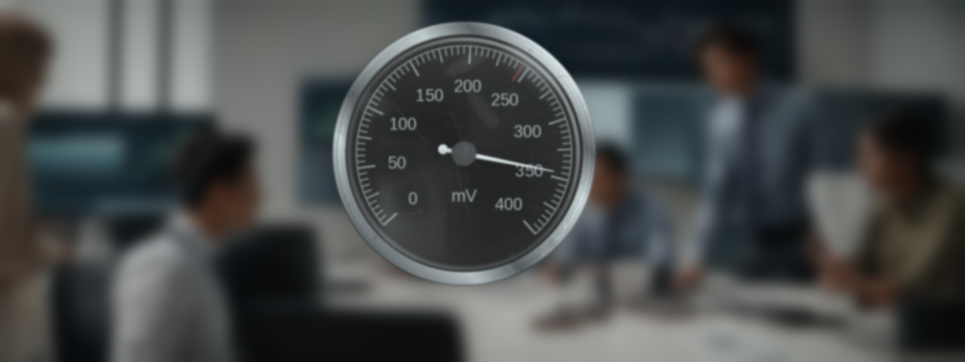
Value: 345 mV
